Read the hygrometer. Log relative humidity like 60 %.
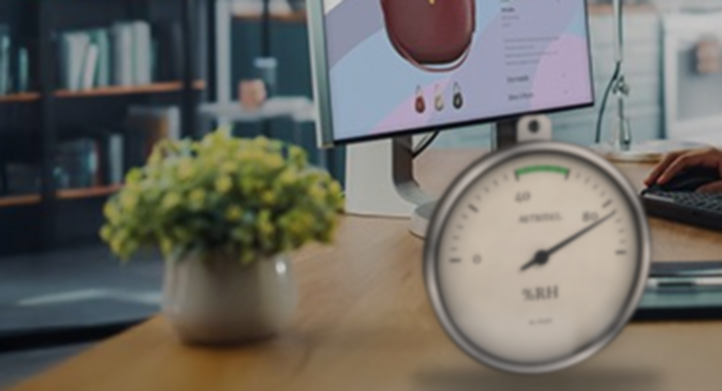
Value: 84 %
